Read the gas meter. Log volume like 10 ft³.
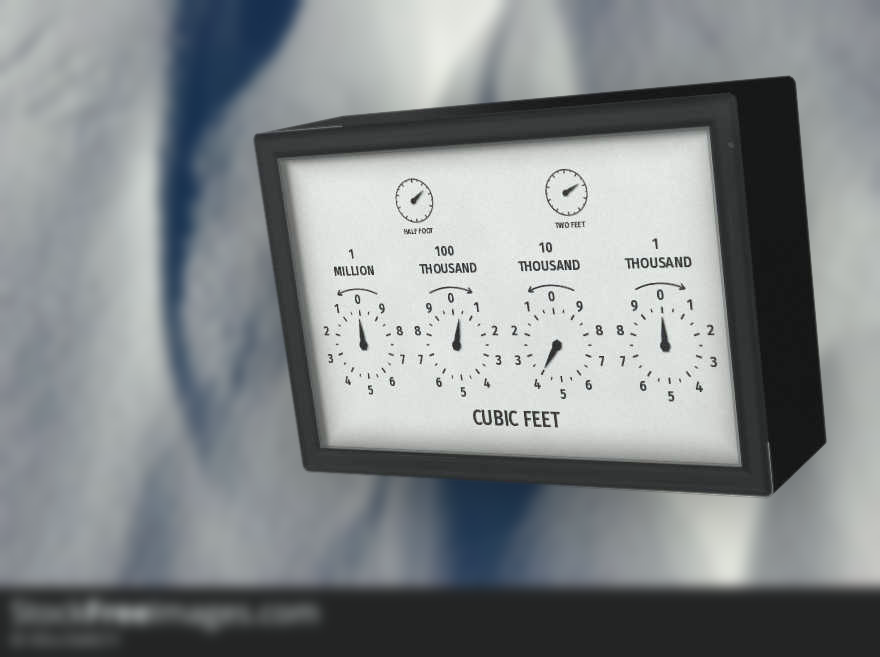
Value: 4000 ft³
